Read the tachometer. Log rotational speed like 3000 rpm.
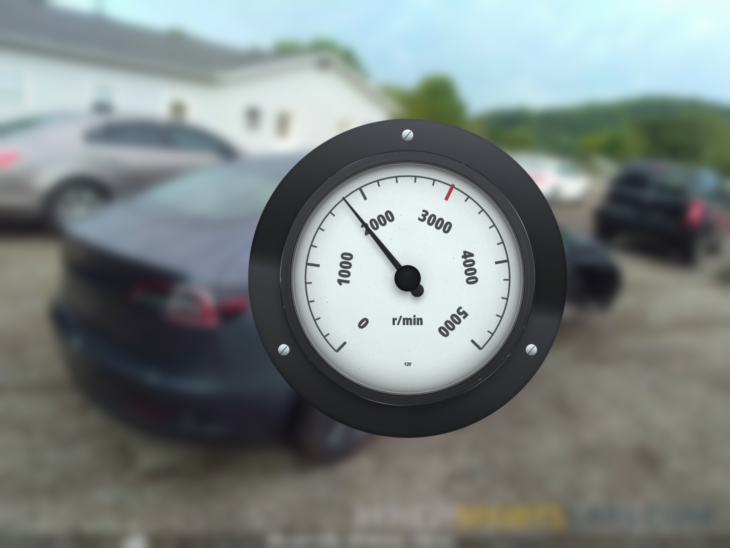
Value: 1800 rpm
